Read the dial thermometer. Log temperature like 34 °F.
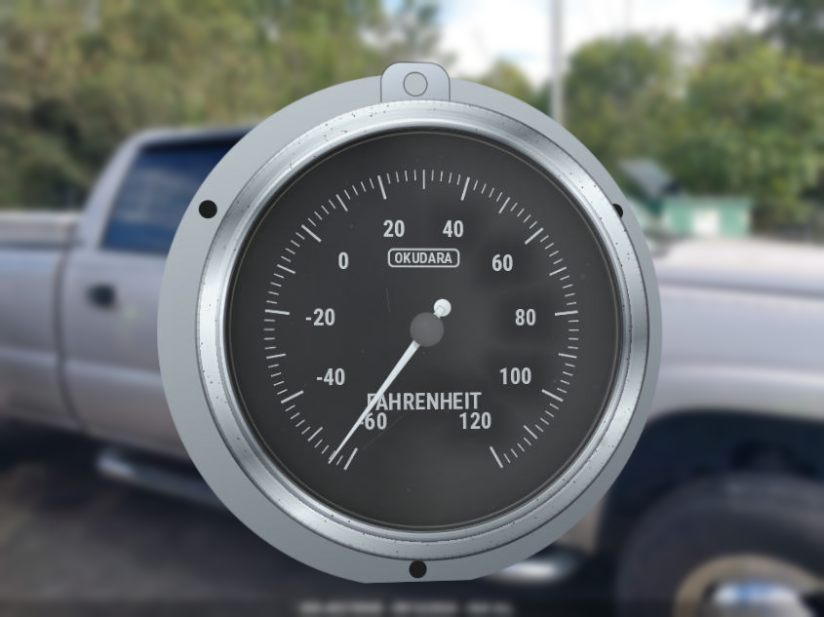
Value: -56 °F
